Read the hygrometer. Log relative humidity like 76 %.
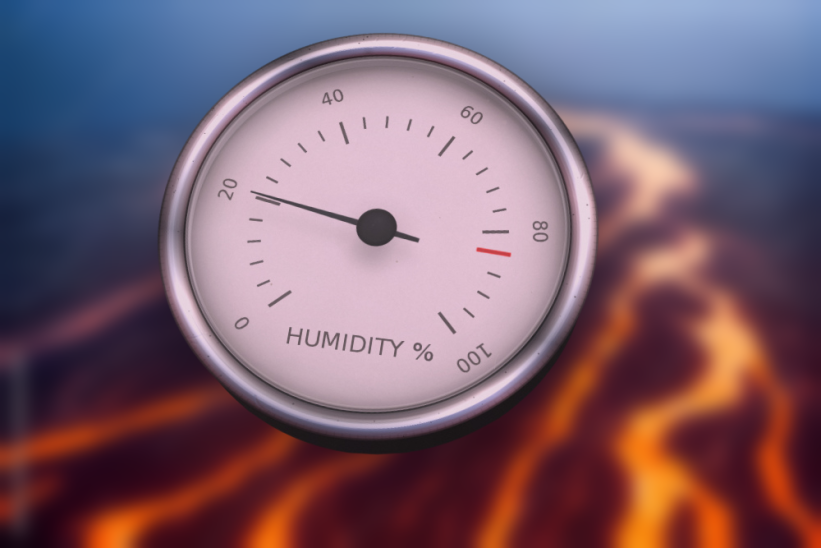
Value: 20 %
